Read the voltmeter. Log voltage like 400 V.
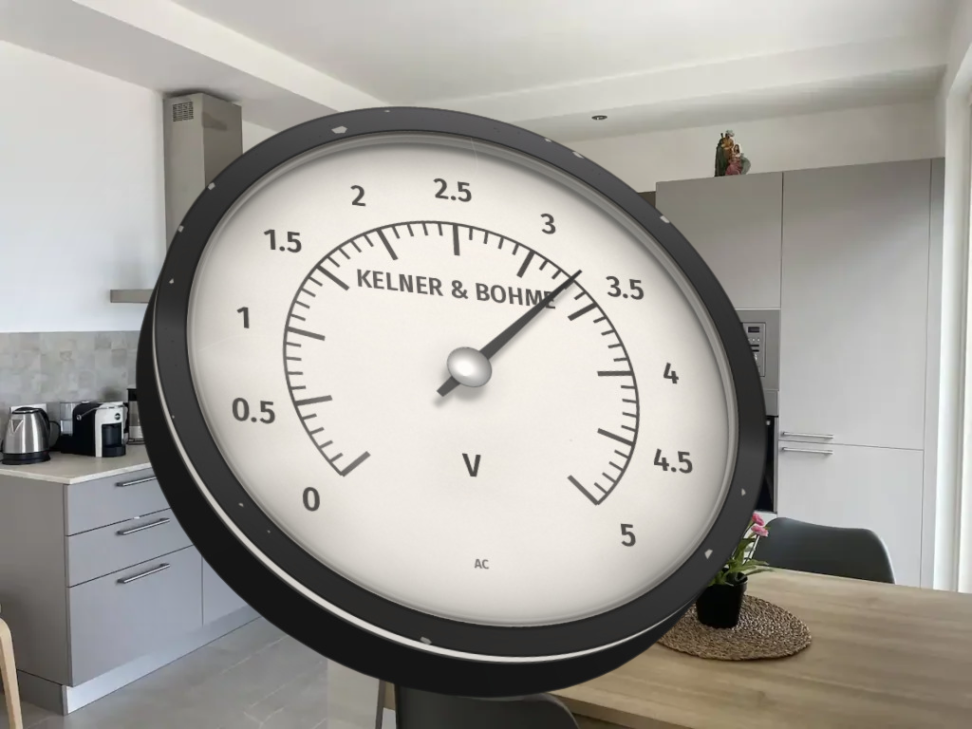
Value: 3.3 V
